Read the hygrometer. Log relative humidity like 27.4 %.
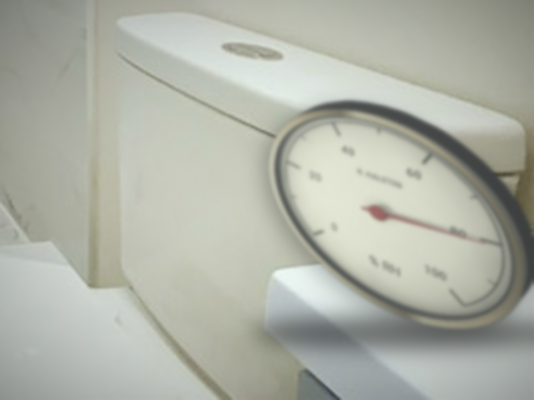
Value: 80 %
